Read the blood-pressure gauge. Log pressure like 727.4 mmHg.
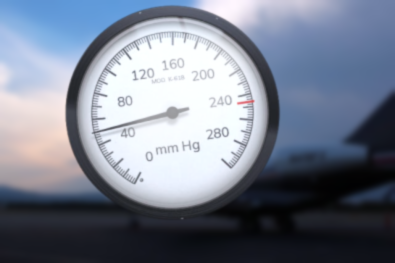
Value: 50 mmHg
